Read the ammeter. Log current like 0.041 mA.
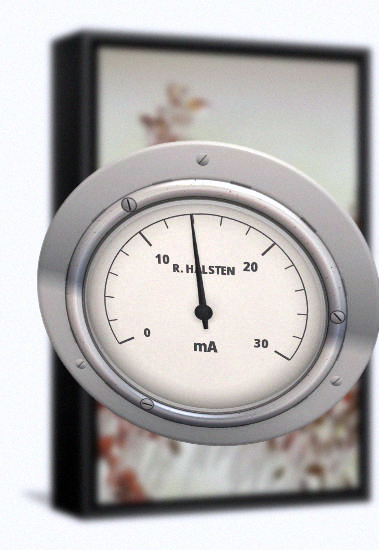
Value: 14 mA
